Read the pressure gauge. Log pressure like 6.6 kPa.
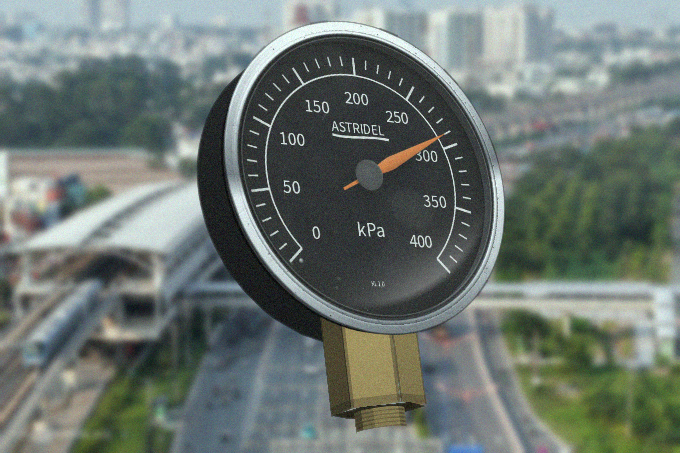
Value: 290 kPa
